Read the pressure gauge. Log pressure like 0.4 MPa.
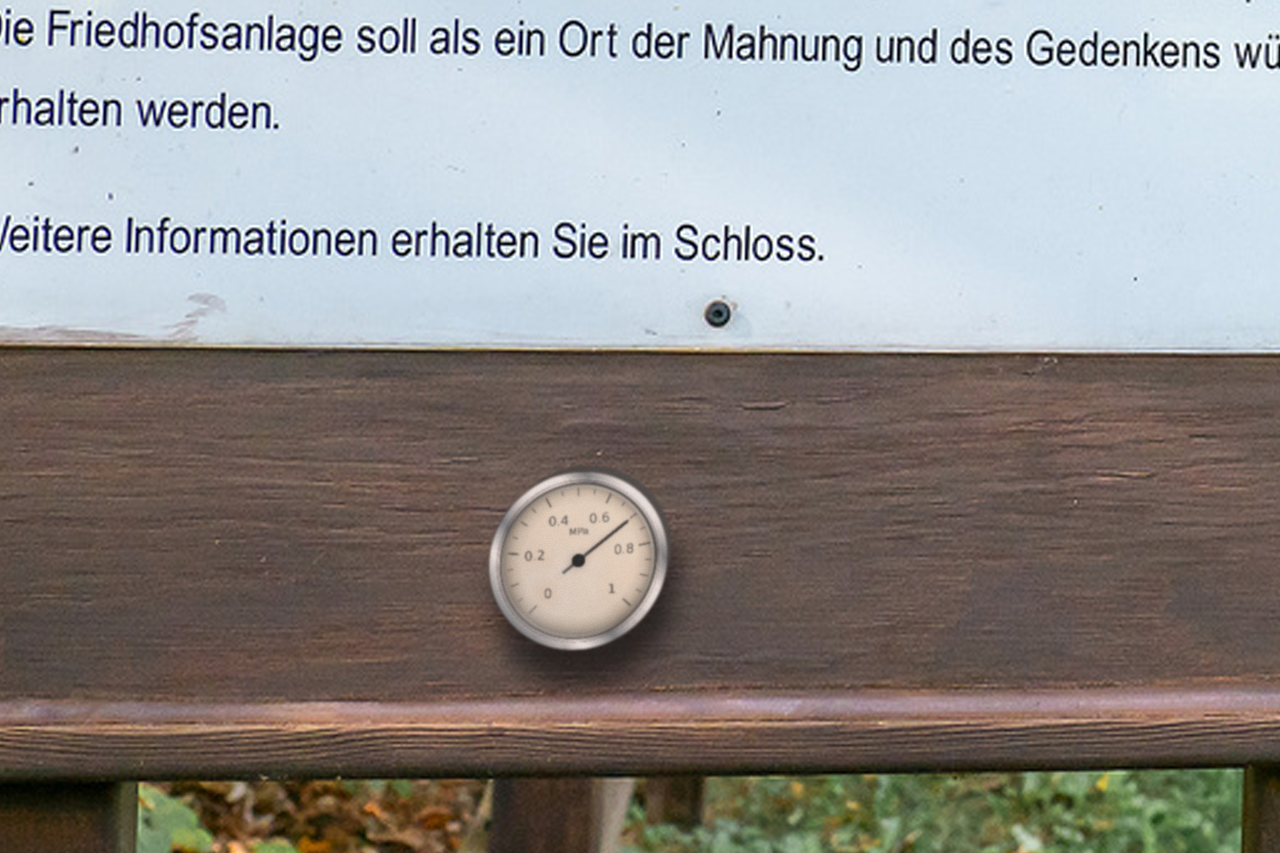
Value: 0.7 MPa
